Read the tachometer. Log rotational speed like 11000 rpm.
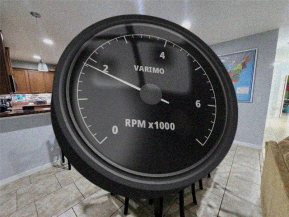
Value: 1800 rpm
